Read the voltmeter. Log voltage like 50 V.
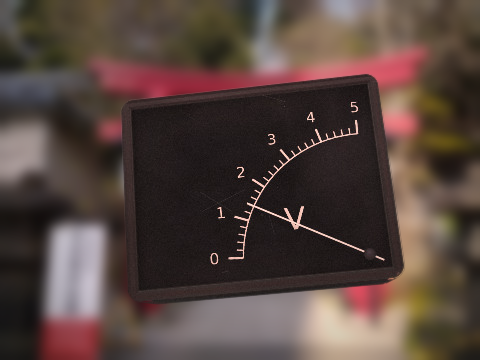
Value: 1.4 V
